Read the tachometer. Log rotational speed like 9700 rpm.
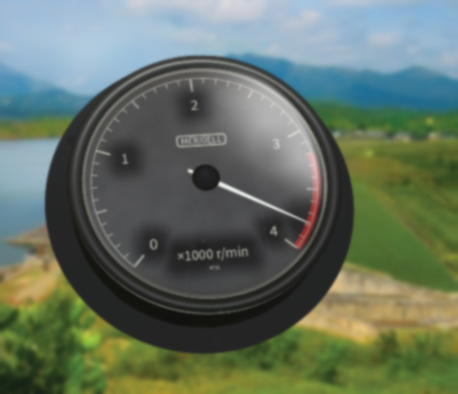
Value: 3800 rpm
